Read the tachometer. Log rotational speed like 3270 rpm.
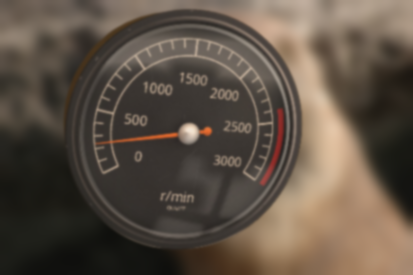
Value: 250 rpm
